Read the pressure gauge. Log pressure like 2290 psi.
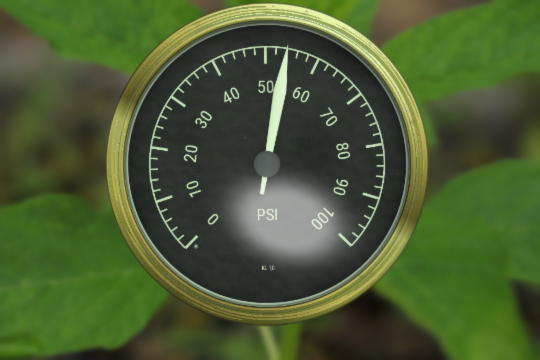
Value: 54 psi
